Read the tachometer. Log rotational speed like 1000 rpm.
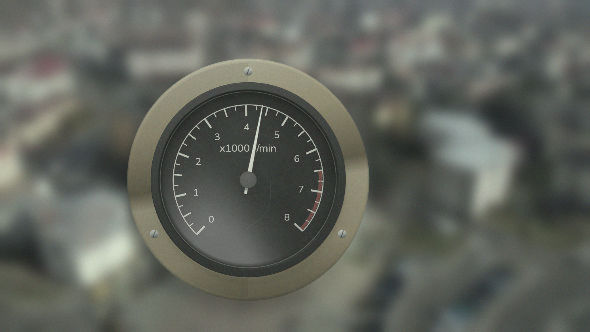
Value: 4375 rpm
